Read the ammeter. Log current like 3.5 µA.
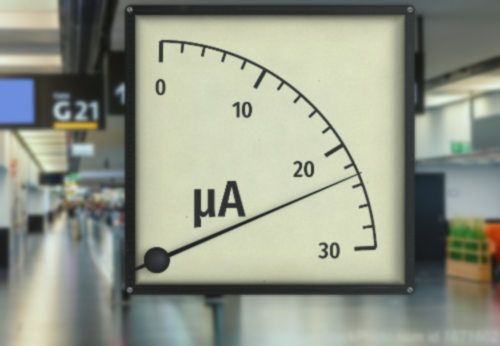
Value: 23 µA
